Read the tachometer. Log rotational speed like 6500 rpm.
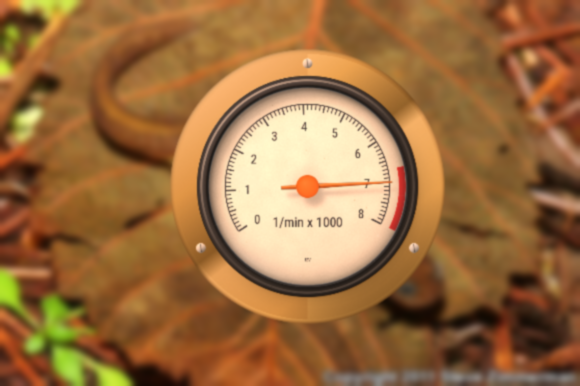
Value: 7000 rpm
